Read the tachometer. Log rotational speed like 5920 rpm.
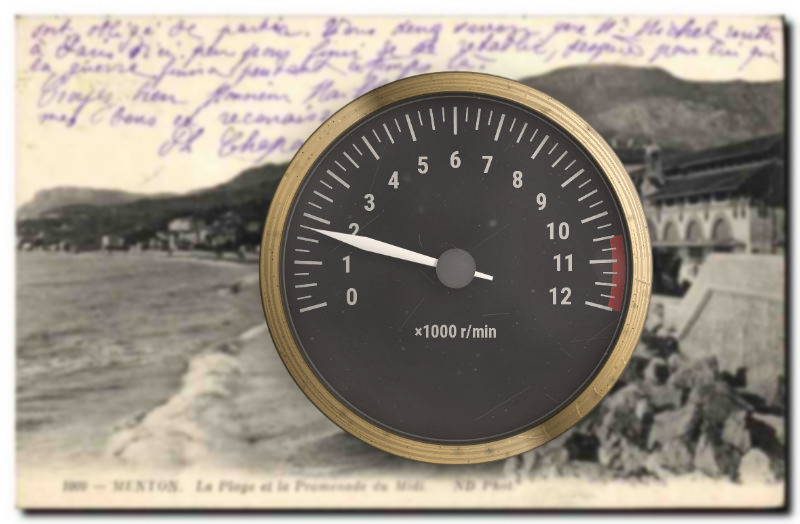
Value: 1750 rpm
